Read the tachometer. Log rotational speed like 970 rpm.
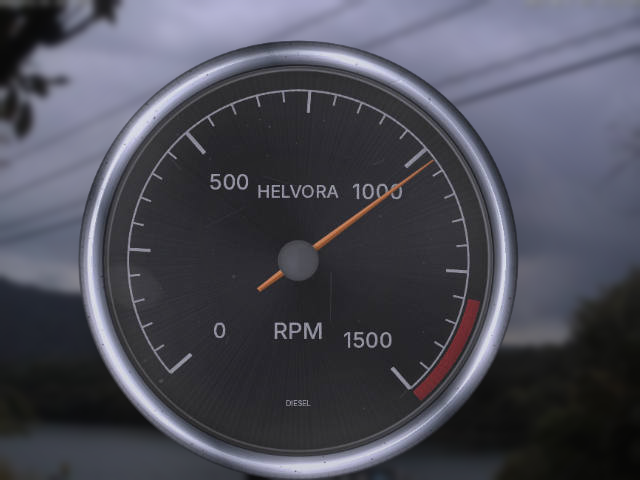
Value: 1025 rpm
